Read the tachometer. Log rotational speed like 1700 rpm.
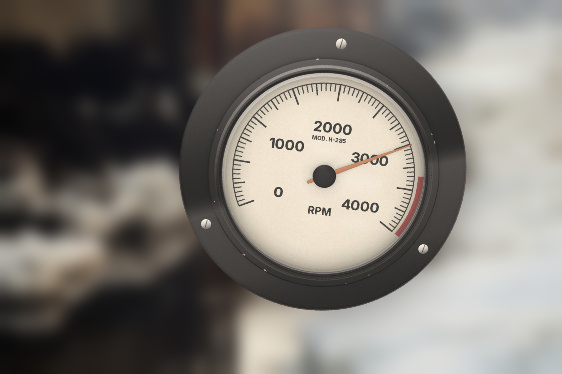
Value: 3000 rpm
